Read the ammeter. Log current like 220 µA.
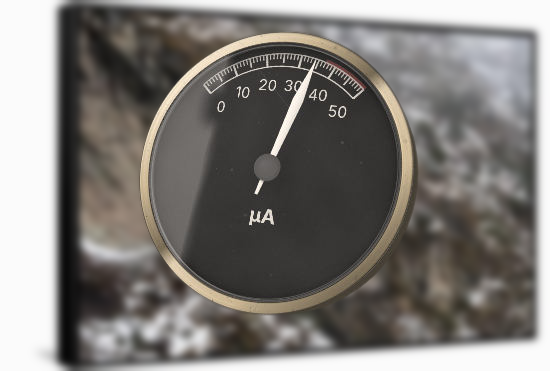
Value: 35 µA
